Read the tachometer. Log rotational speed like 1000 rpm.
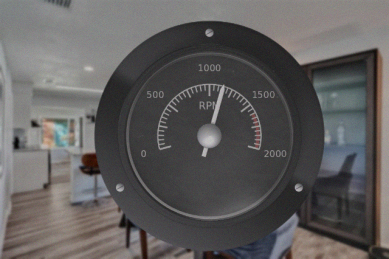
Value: 1150 rpm
